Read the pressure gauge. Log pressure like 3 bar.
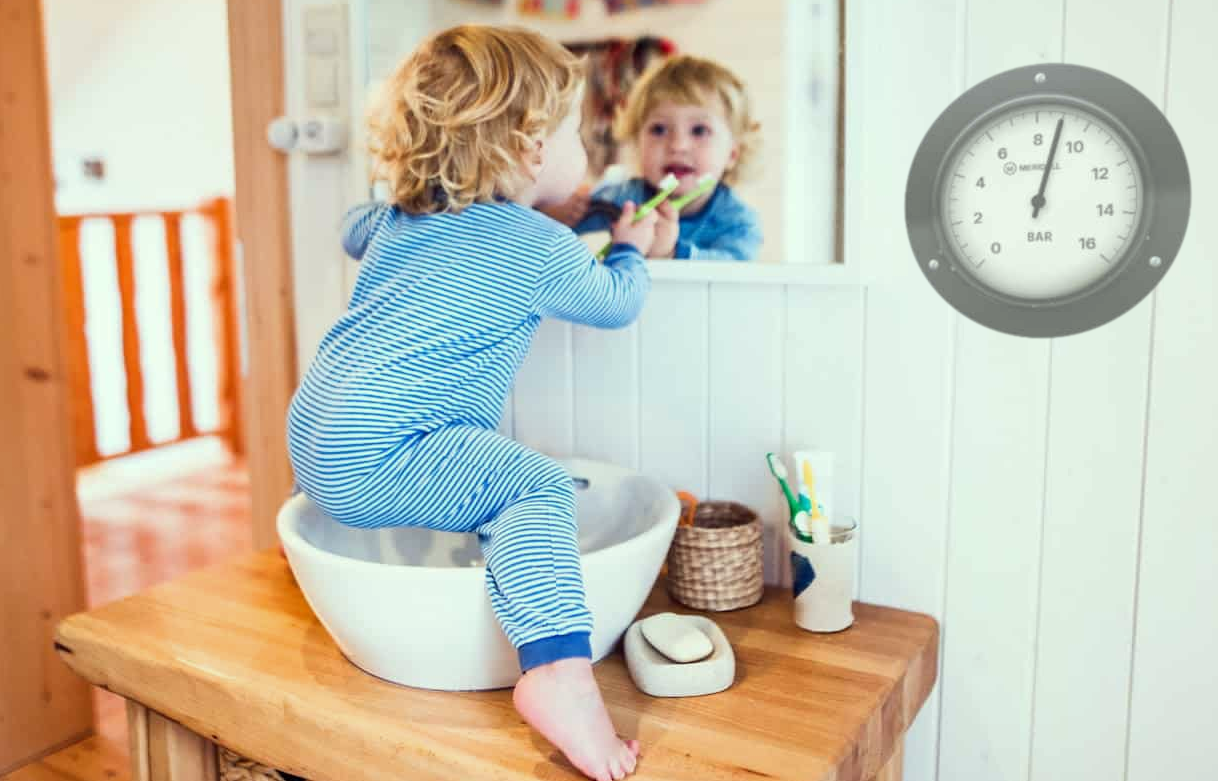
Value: 9 bar
